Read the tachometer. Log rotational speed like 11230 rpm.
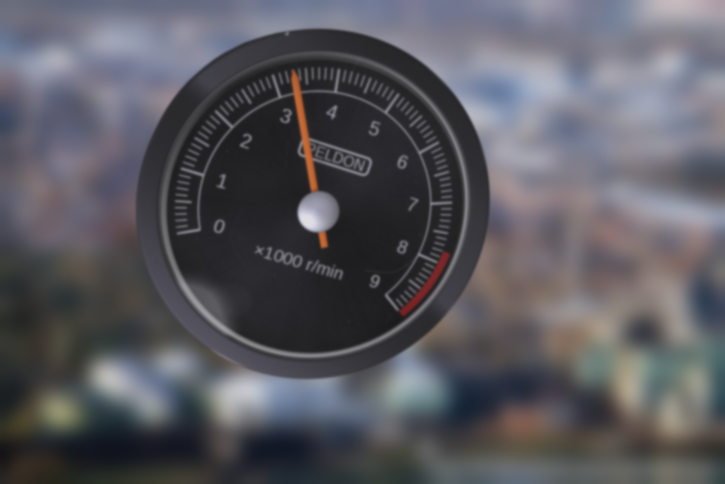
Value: 3300 rpm
